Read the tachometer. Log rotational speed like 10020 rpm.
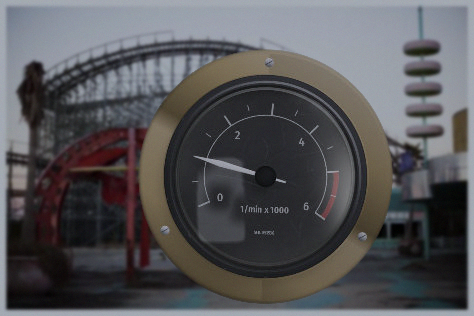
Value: 1000 rpm
